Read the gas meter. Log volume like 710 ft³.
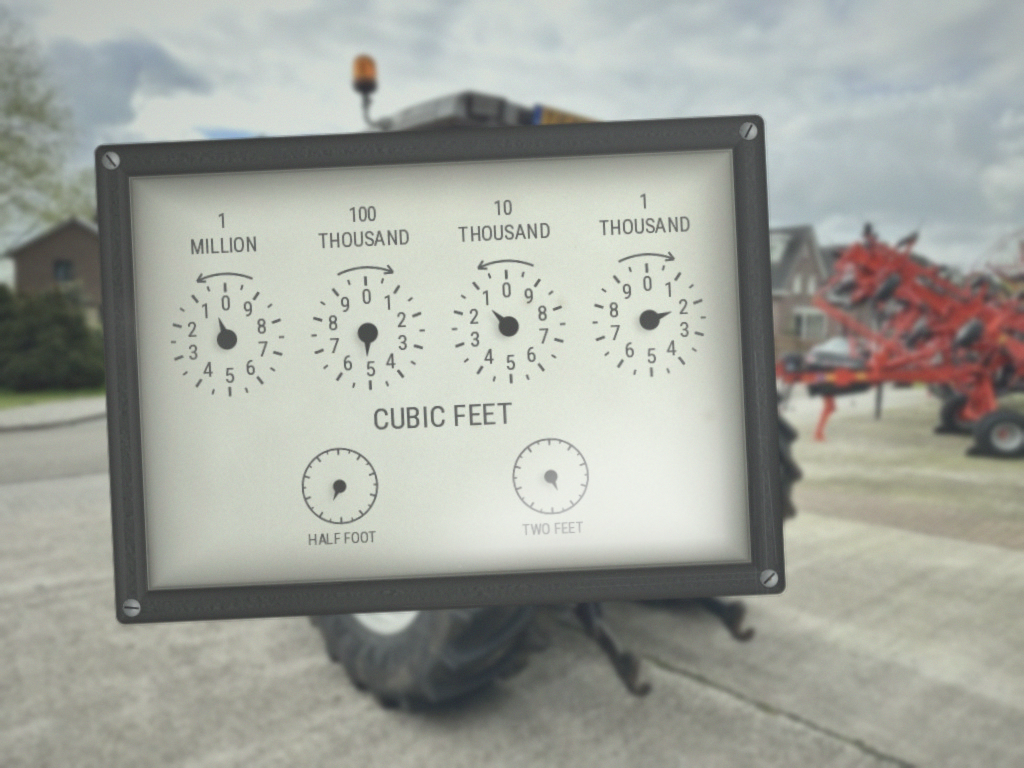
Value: 51200 ft³
